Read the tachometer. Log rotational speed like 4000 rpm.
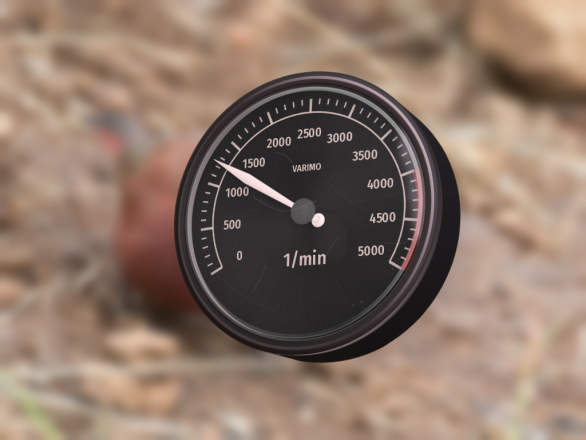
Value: 1250 rpm
